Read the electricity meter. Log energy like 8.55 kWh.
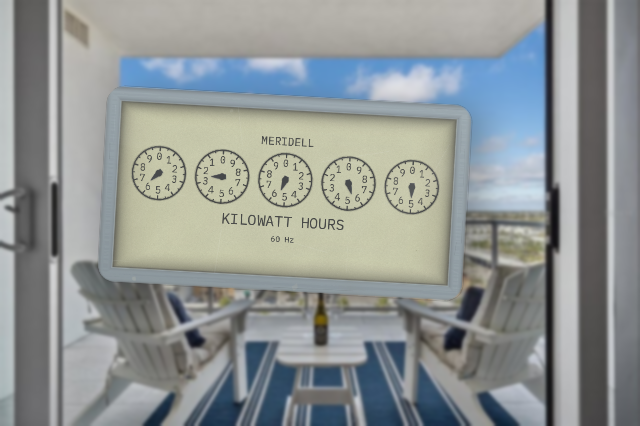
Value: 62555 kWh
